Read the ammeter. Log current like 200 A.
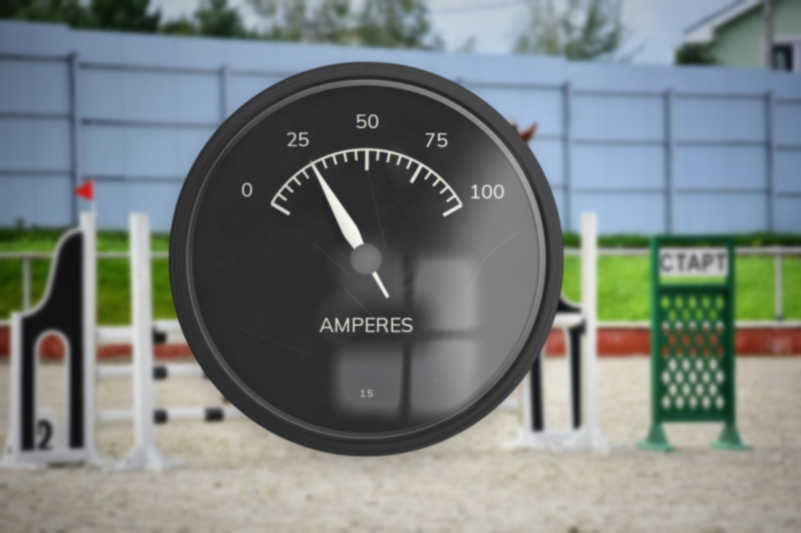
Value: 25 A
